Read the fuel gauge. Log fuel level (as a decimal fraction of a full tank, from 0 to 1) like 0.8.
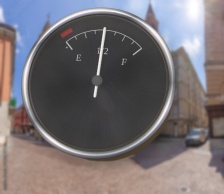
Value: 0.5
